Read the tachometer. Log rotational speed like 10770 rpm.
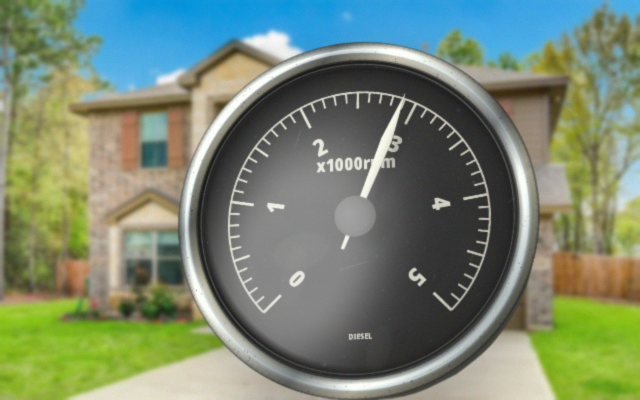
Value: 2900 rpm
